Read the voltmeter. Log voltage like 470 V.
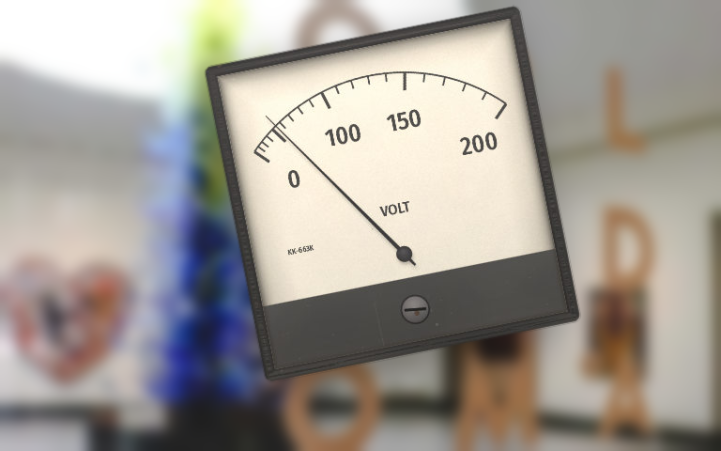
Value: 55 V
